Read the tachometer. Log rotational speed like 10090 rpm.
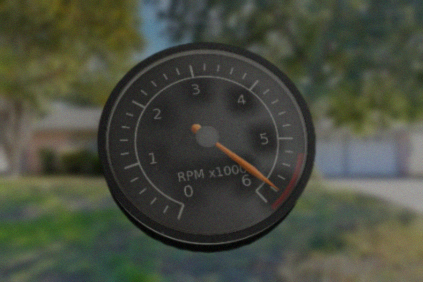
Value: 5800 rpm
